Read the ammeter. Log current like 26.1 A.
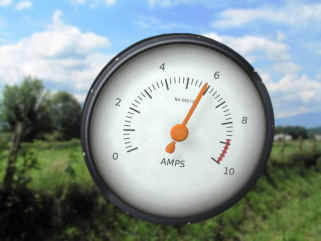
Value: 5.8 A
